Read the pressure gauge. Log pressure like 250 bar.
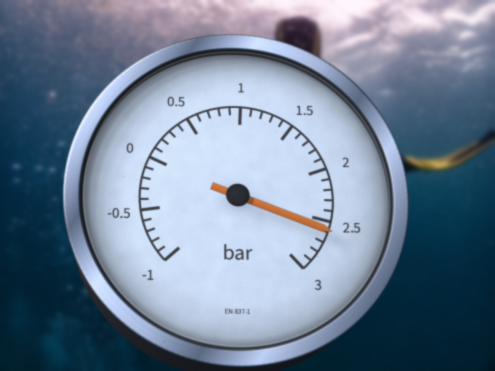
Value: 2.6 bar
